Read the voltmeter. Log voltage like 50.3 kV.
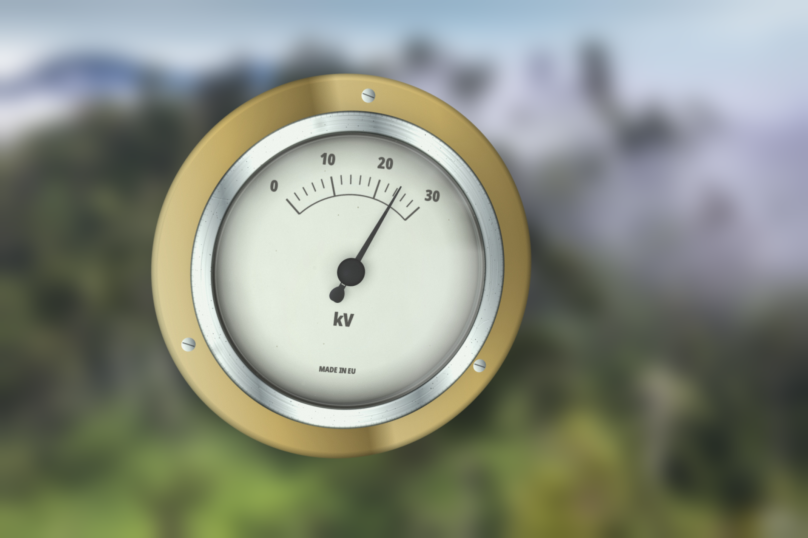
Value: 24 kV
